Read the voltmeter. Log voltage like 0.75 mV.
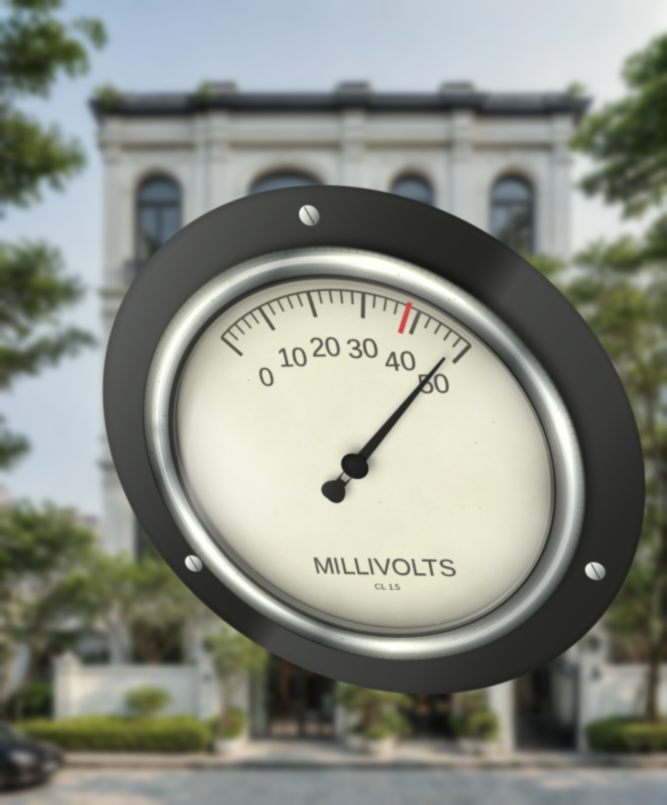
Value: 48 mV
